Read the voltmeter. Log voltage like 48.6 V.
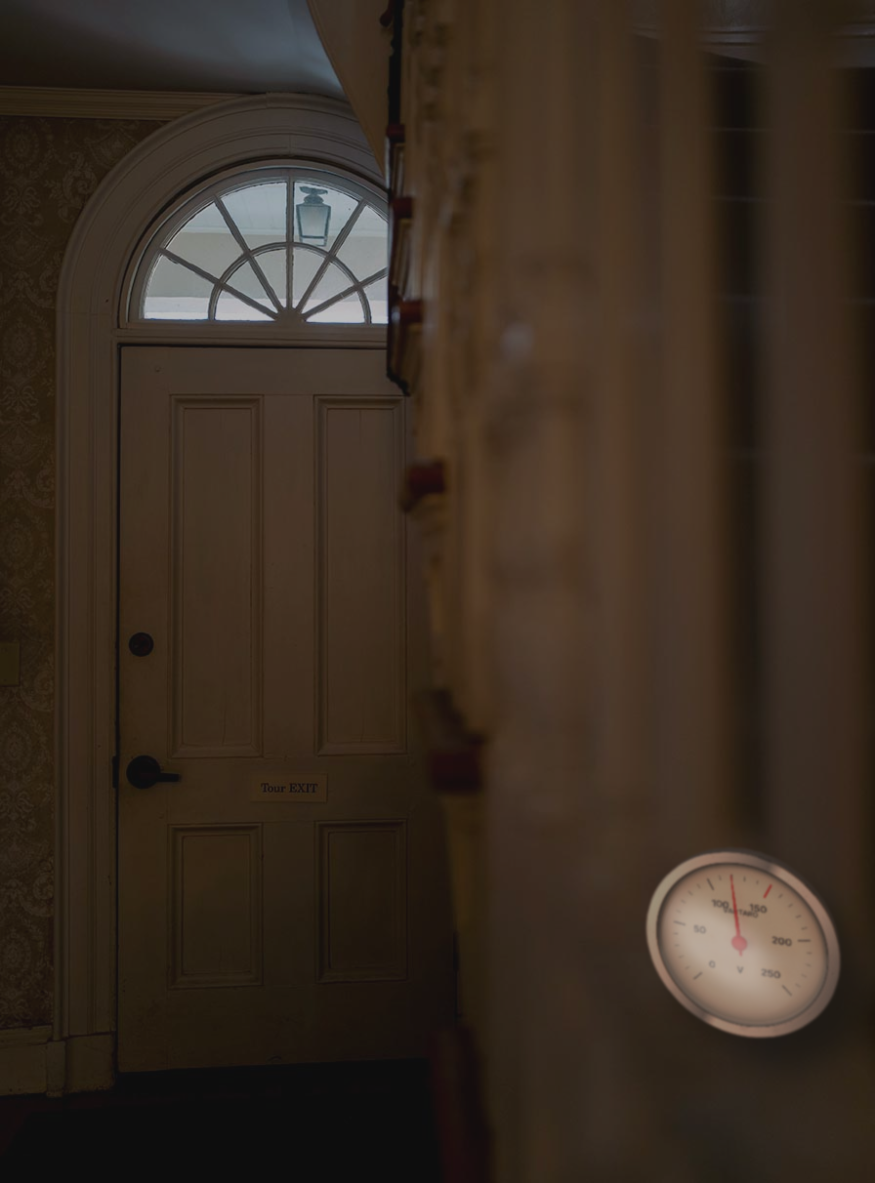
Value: 120 V
